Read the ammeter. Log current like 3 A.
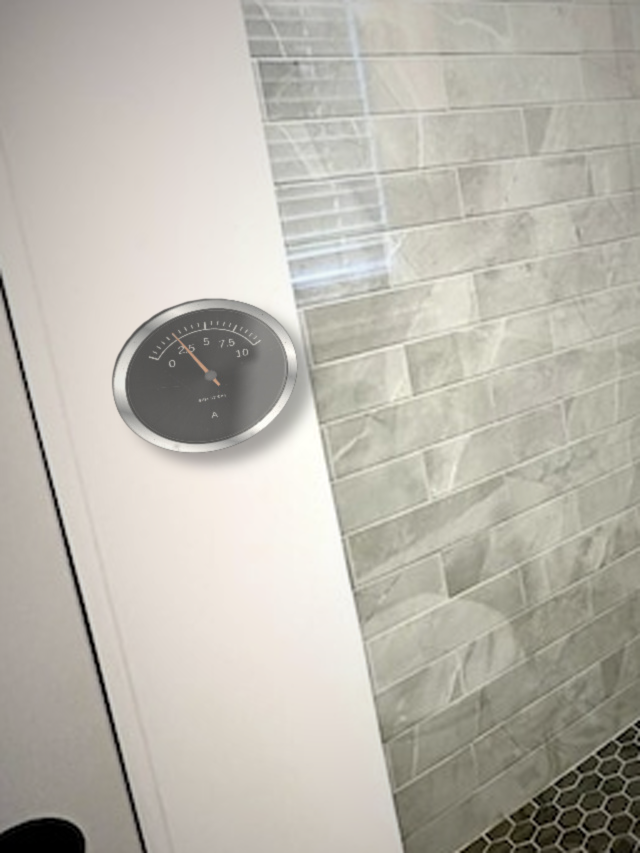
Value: 2.5 A
